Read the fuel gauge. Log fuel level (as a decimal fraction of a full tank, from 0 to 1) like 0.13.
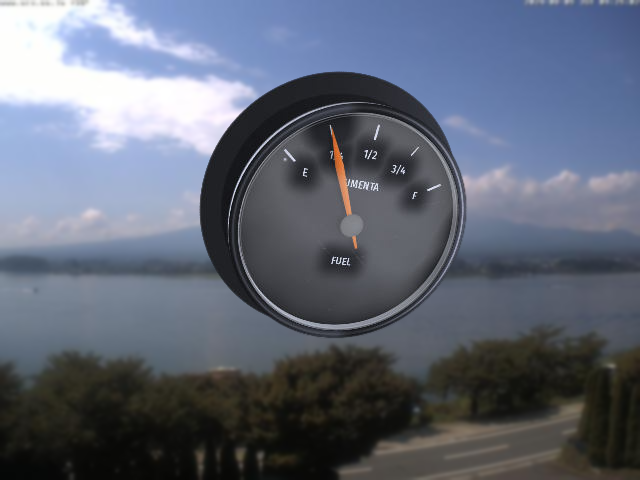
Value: 0.25
